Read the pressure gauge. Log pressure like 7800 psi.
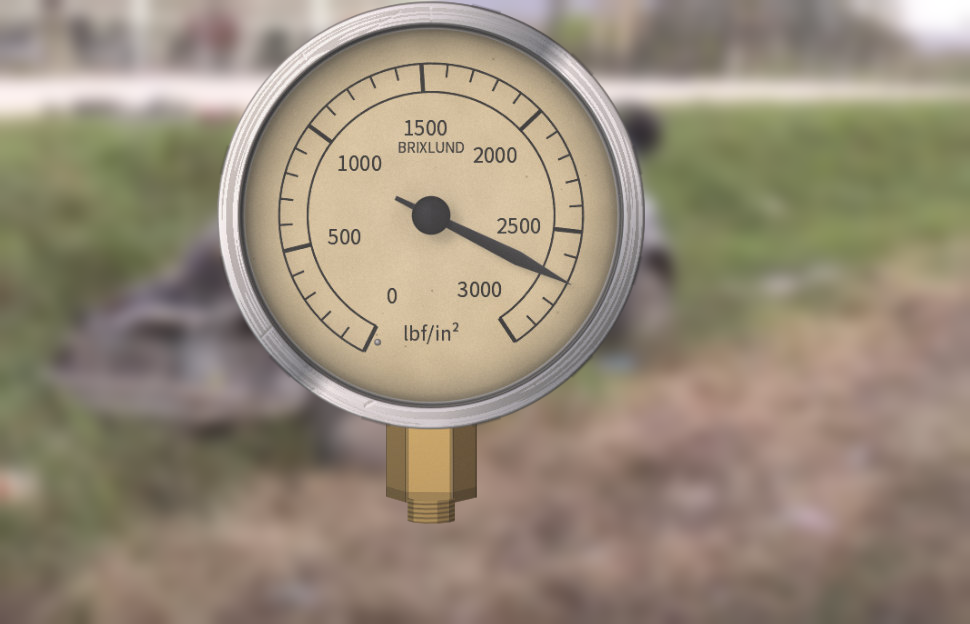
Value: 2700 psi
